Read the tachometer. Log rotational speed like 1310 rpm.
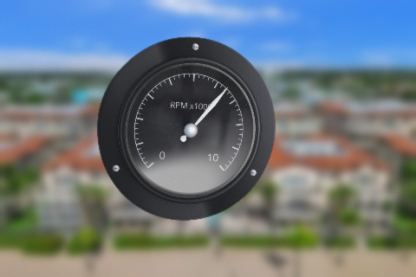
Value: 6400 rpm
